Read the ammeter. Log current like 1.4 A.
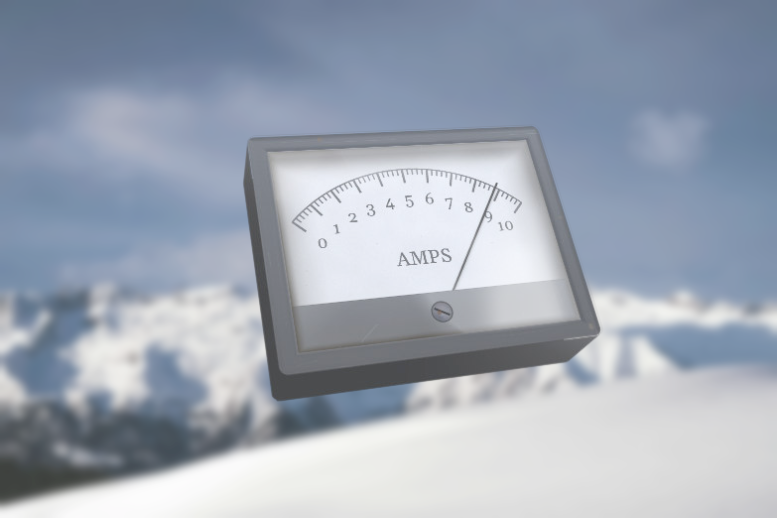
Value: 8.8 A
